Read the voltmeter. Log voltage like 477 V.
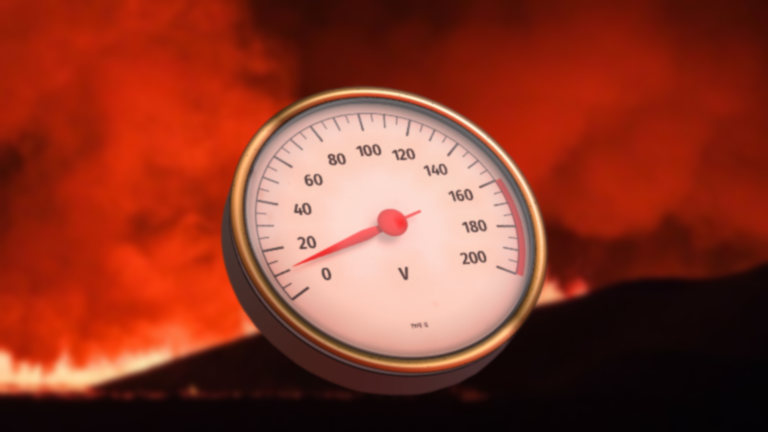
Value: 10 V
